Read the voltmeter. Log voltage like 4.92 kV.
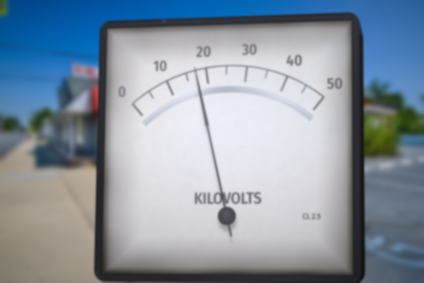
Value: 17.5 kV
